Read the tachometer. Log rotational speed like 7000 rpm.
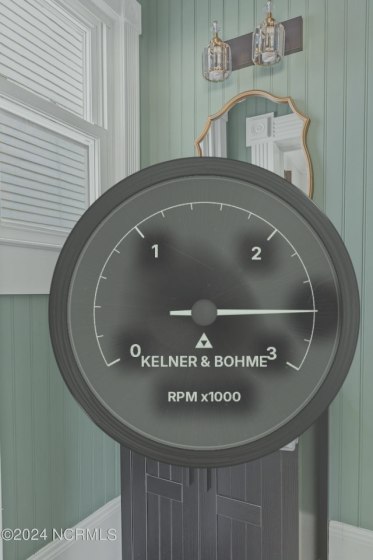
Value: 2600 rpm
